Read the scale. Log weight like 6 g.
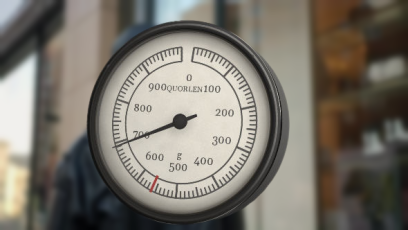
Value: 690 g
